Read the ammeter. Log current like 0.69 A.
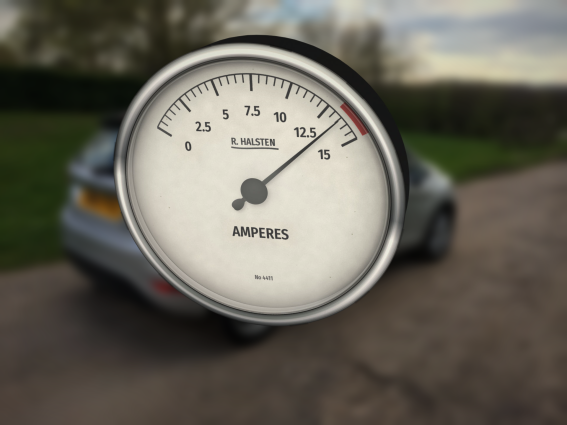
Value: 13.5 A
